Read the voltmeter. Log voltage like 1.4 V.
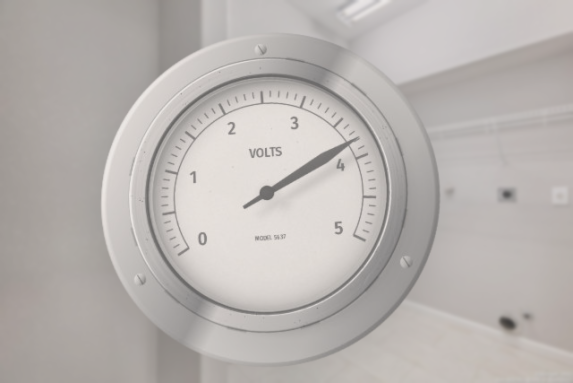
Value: 3.8 V
